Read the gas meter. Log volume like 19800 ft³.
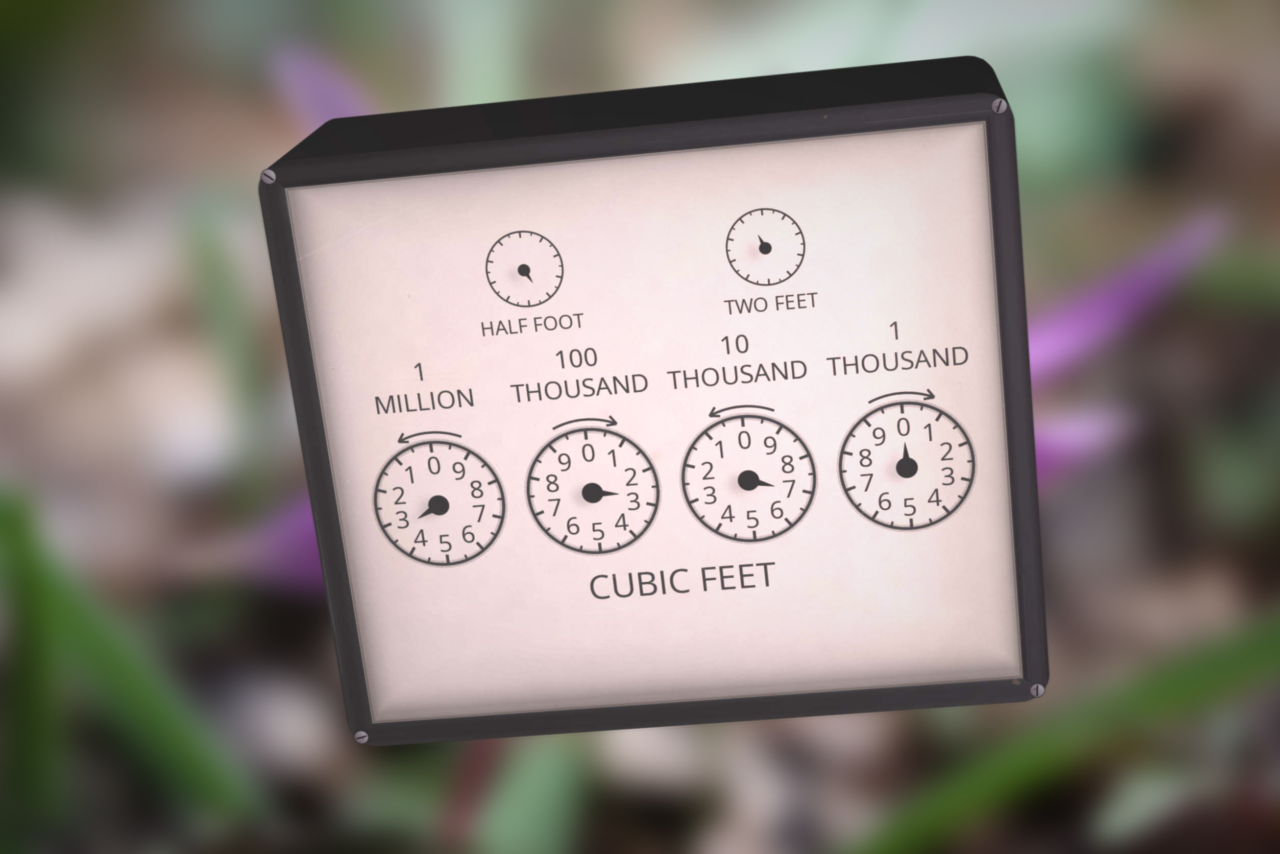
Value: 327000 ft³
